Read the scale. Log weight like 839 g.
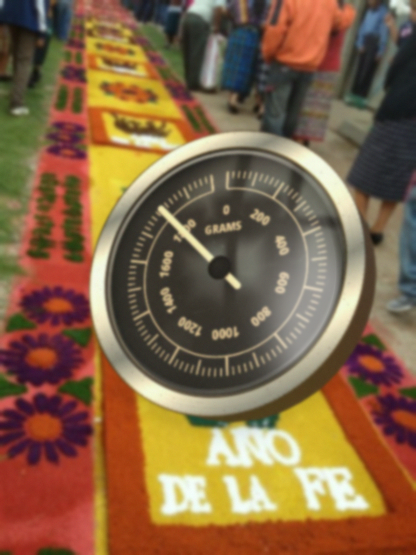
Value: 1800 g
